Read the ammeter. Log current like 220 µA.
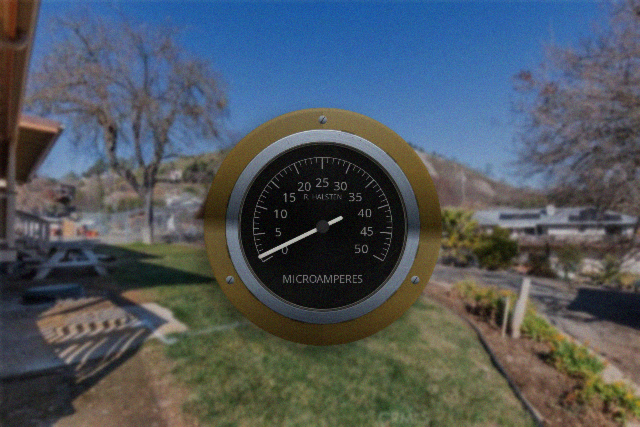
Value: 1 µA
